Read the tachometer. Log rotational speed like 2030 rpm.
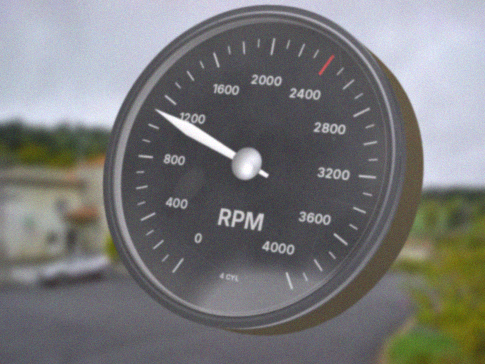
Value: 1100 rpm
